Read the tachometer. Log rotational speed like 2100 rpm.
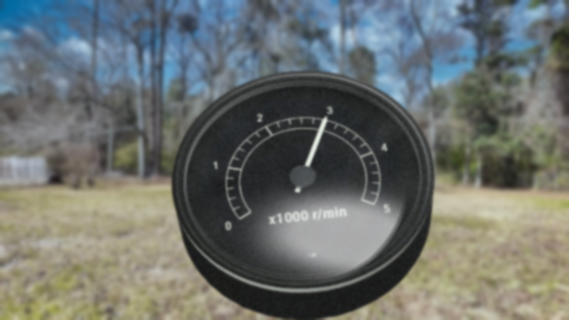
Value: 3000 rpm
